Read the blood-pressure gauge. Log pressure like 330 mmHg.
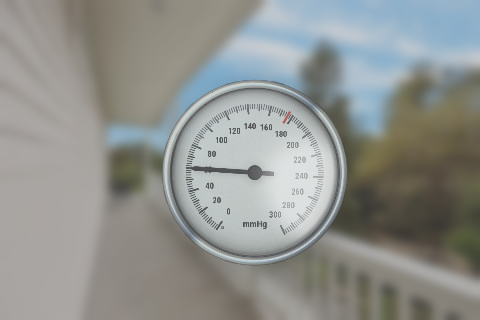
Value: 60 mmHg
